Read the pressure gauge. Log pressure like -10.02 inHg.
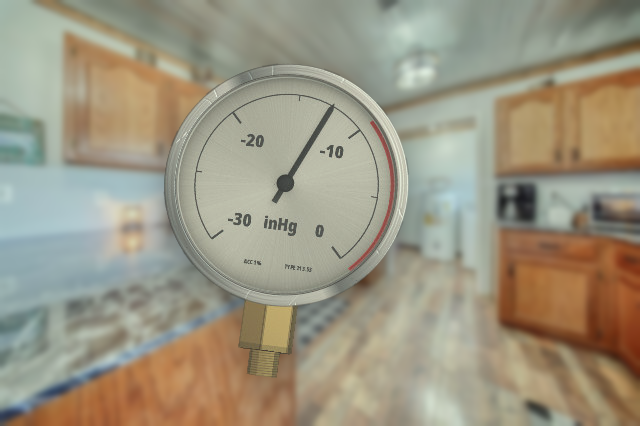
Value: -12.5 inHg
